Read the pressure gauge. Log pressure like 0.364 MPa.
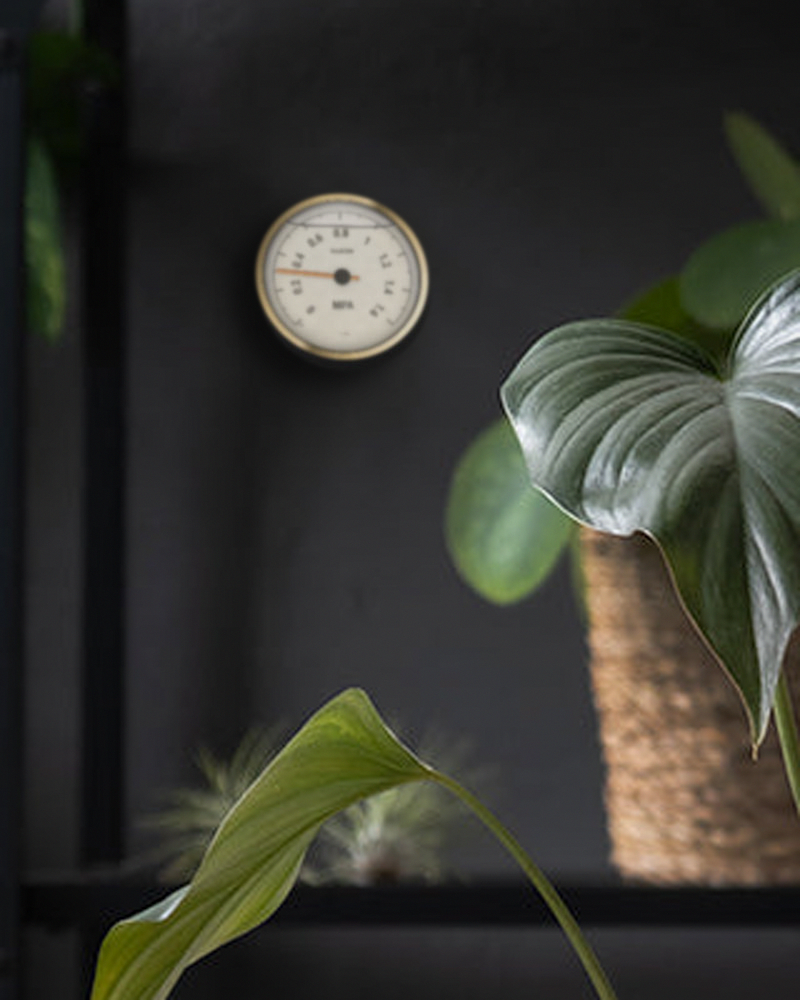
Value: 0.3 MPa
